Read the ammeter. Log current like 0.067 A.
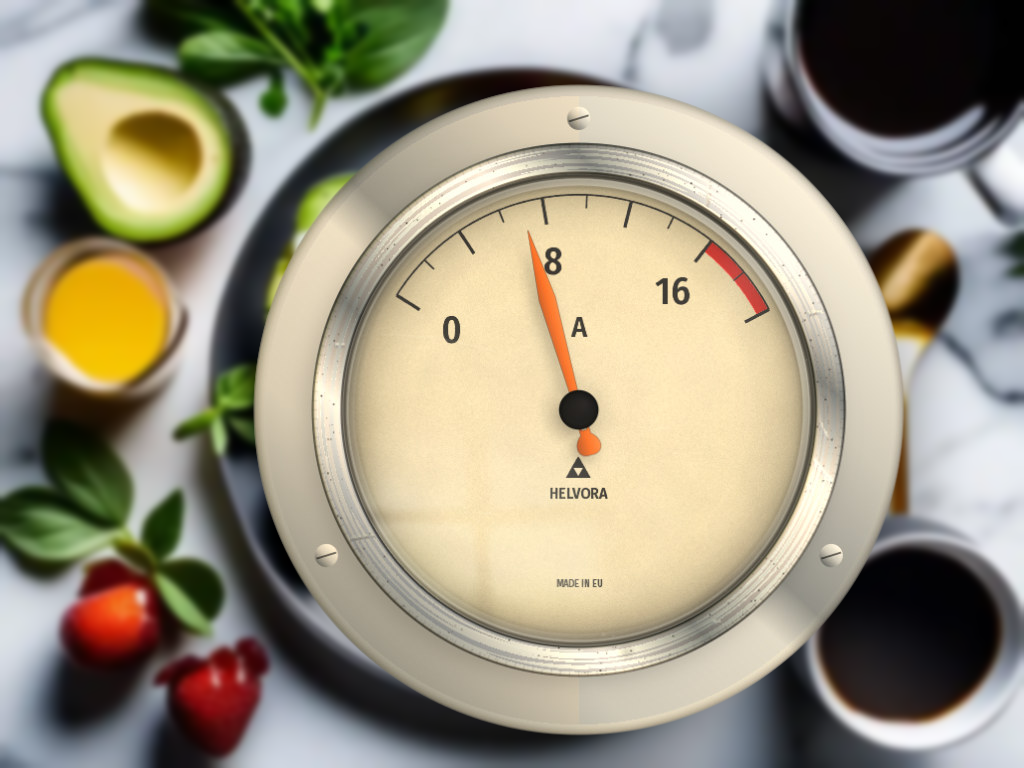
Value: 7 A
